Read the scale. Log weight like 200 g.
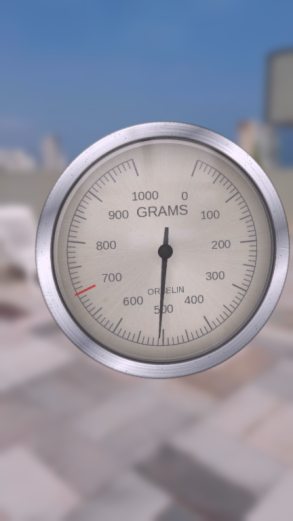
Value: 510 g
